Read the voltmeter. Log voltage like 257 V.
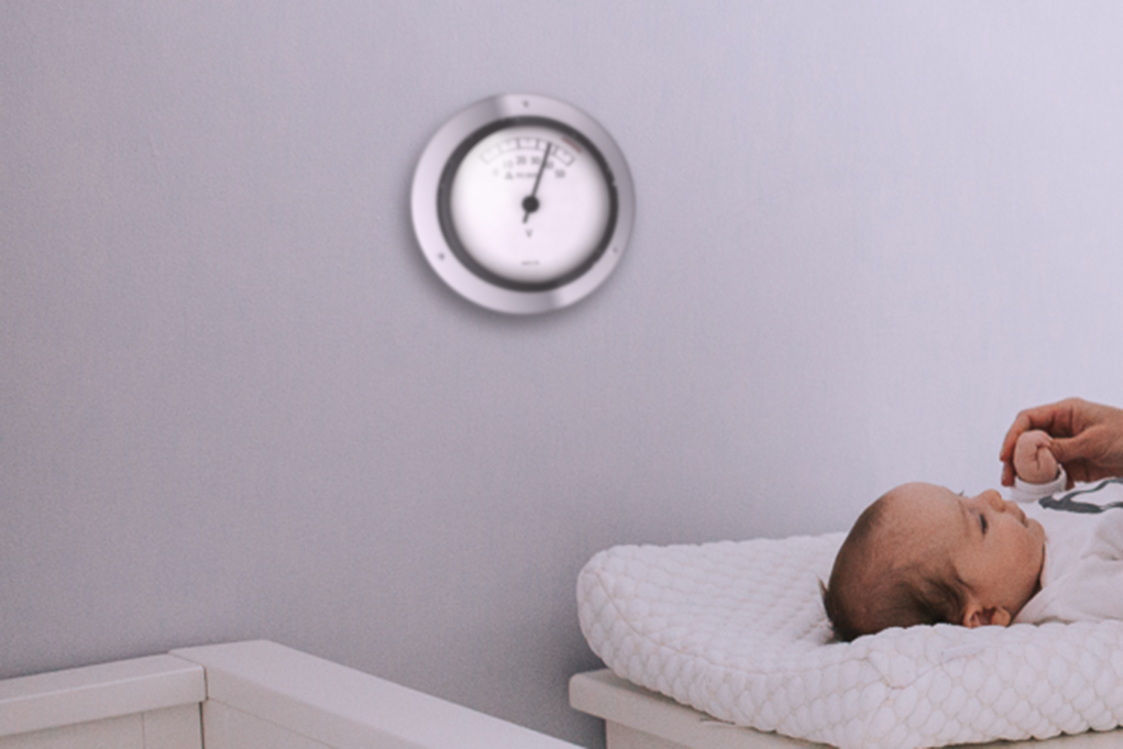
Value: 35 V
